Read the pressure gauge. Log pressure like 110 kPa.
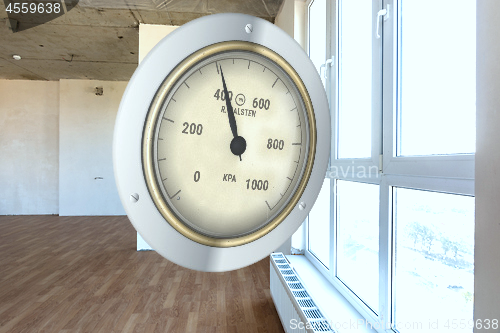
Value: 400 kPa
